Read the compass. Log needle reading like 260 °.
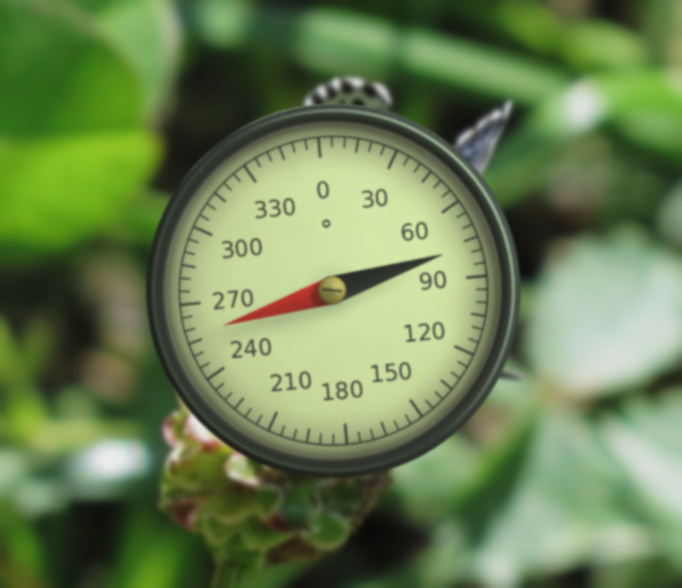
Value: 257.5 °
